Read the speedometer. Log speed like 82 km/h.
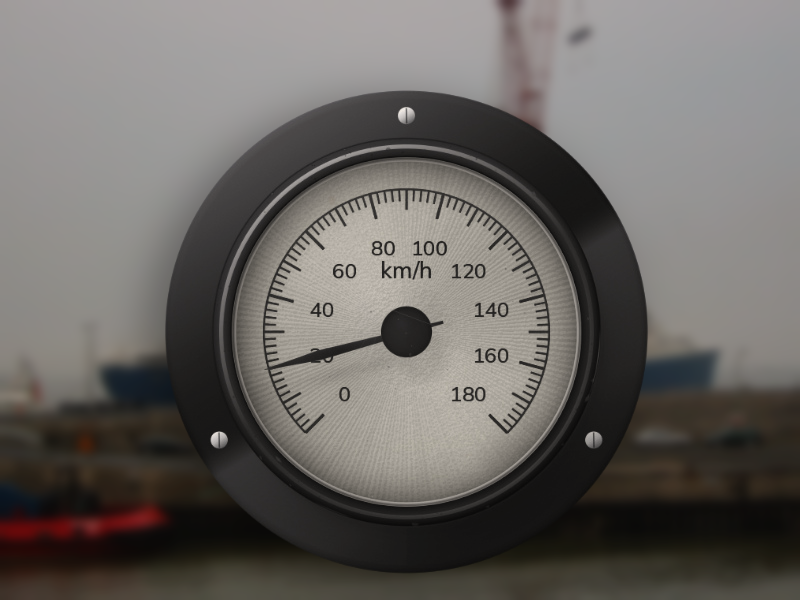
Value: 20 km/h
